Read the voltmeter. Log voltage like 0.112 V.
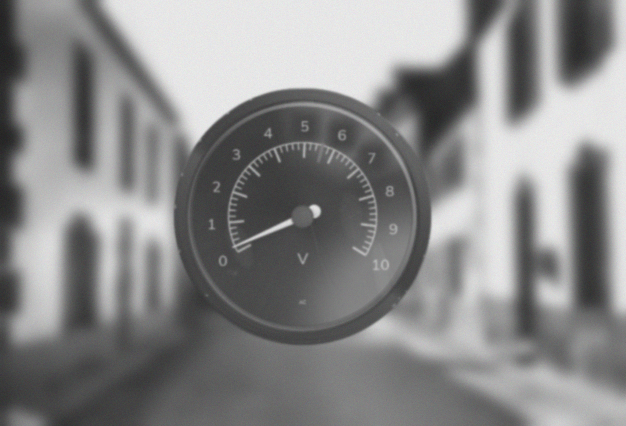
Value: 0.2 V
